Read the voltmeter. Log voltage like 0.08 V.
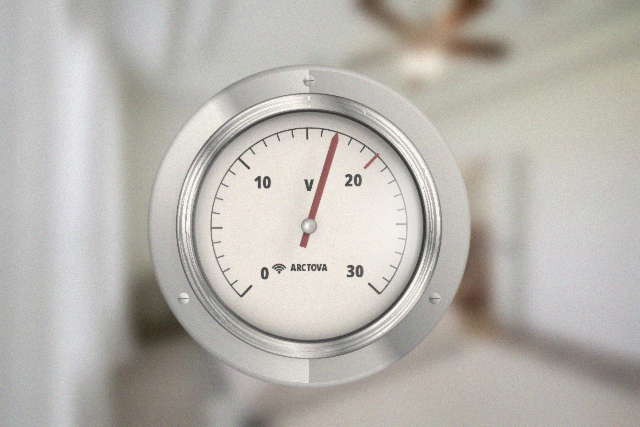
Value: 17 V
